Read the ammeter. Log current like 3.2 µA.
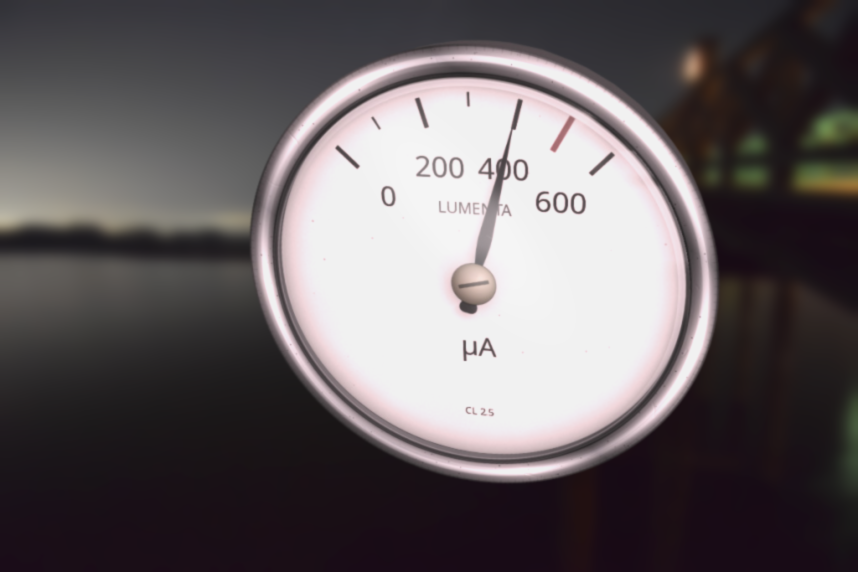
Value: 400 µA
